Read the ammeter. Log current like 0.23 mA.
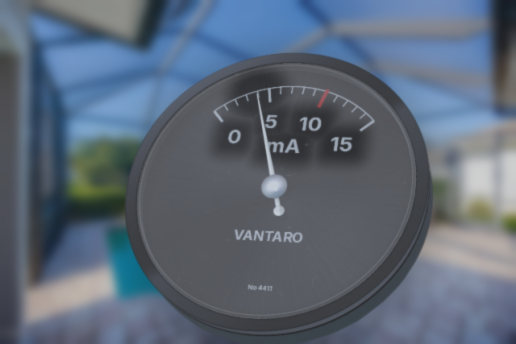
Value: 4 mA
